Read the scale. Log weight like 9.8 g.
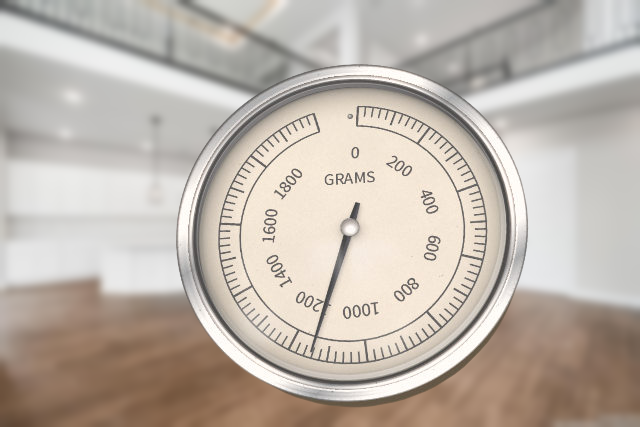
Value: 1140 g
